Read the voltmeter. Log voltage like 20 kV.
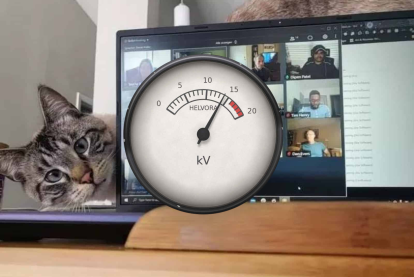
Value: 14 kV
